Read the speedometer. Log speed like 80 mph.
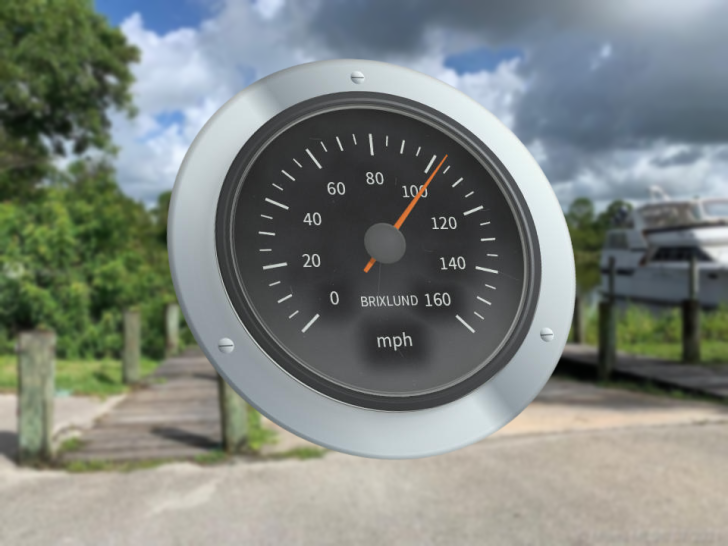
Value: 102.5 mph
